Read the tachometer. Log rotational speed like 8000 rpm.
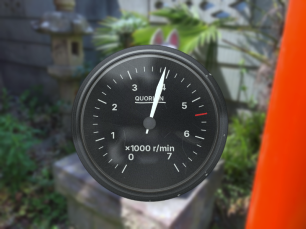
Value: 3900 rpm
